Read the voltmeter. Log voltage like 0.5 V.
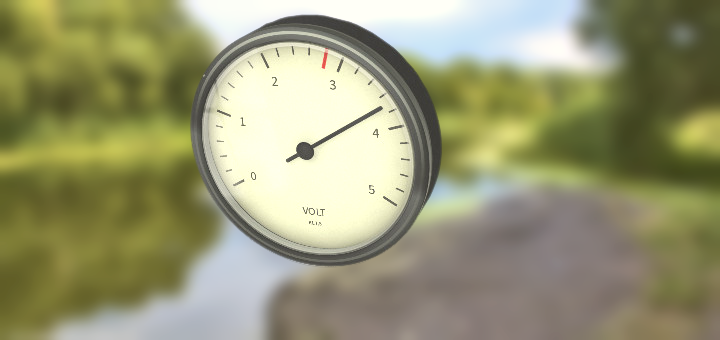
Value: 3.7 V
